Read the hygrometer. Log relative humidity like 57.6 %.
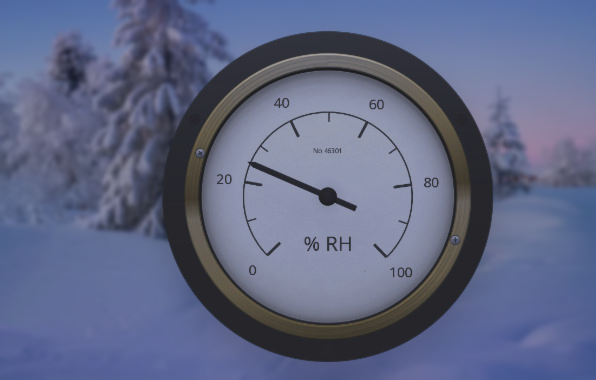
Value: 25 %
